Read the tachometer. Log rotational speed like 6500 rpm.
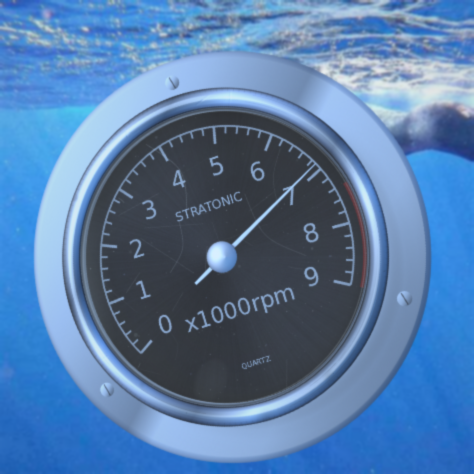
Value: 6900 rpm
